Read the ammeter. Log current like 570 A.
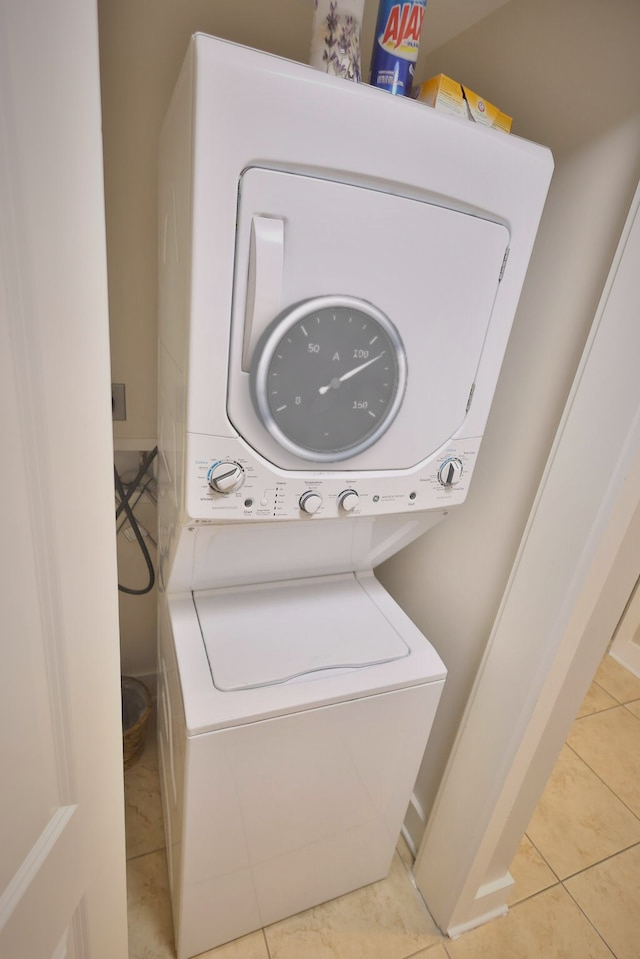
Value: 110 A
